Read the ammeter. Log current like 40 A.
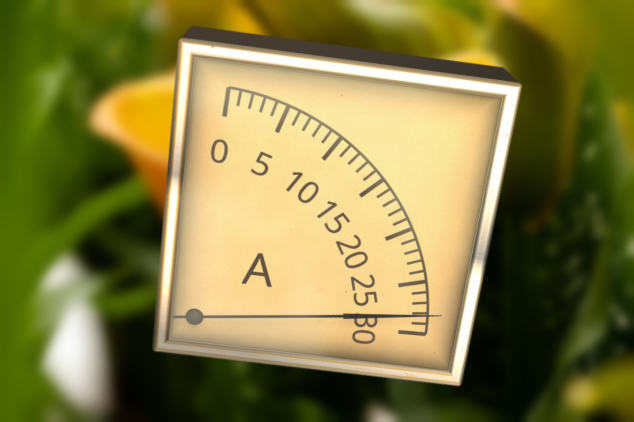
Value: 28 A
